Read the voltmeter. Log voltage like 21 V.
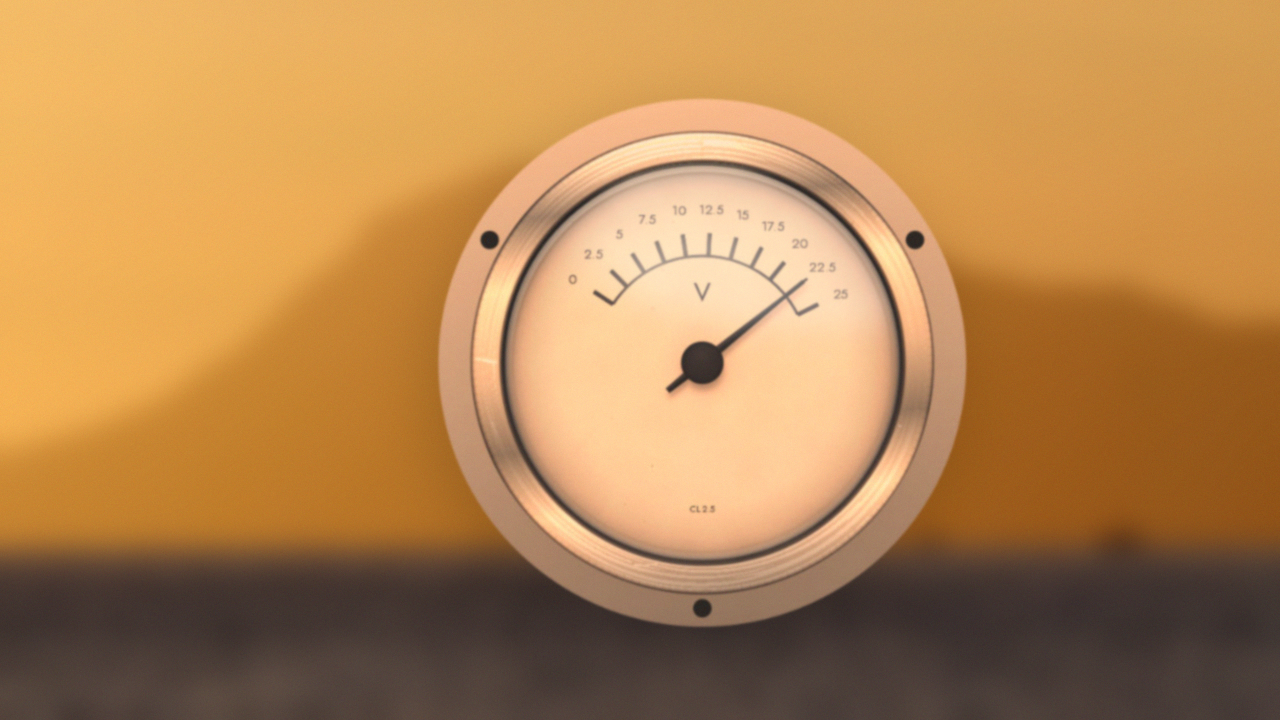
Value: 22.5 V
